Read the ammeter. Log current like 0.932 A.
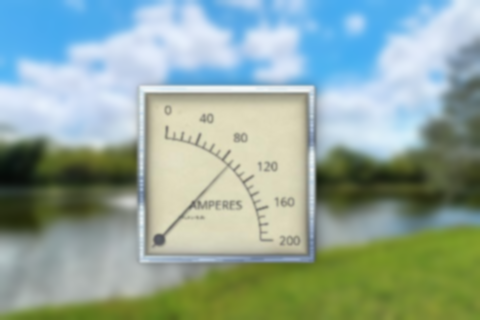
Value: 90 A
